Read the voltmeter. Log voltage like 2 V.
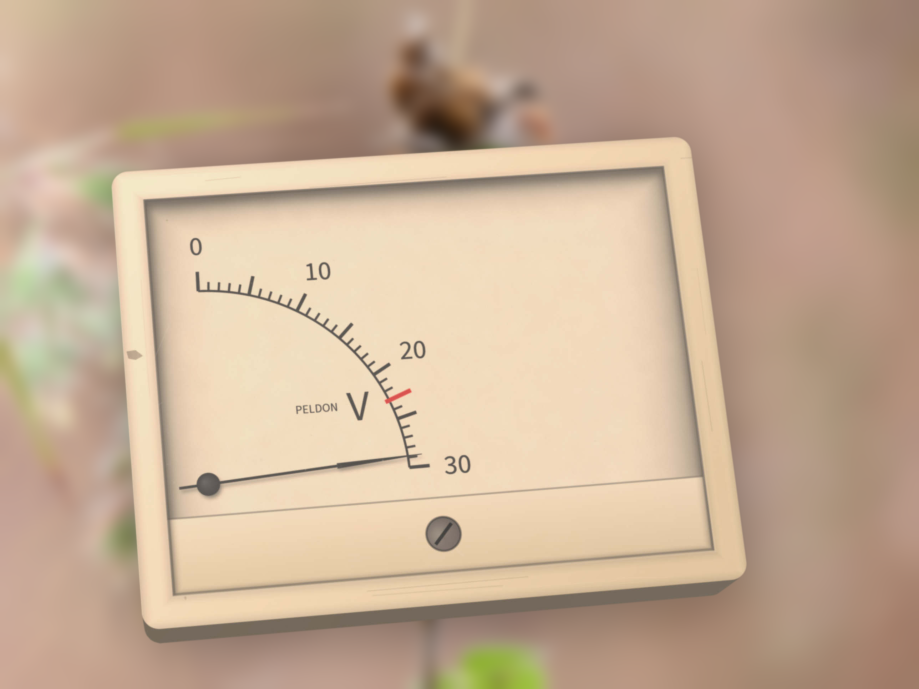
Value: 29 V
